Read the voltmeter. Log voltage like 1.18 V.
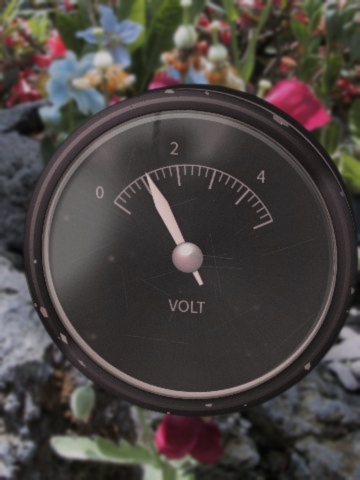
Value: 1.2 V
